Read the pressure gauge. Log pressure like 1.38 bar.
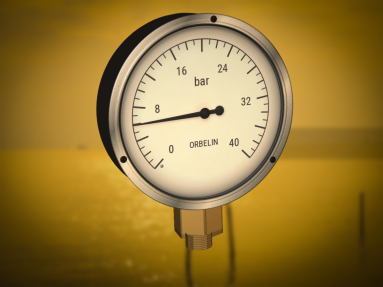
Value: 6 bar
